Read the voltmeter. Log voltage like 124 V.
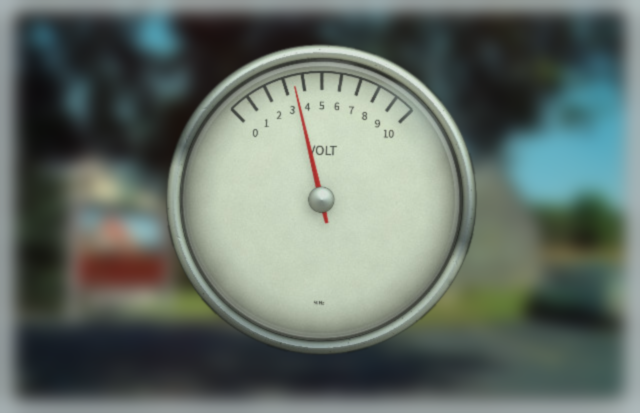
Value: 3.5 V
